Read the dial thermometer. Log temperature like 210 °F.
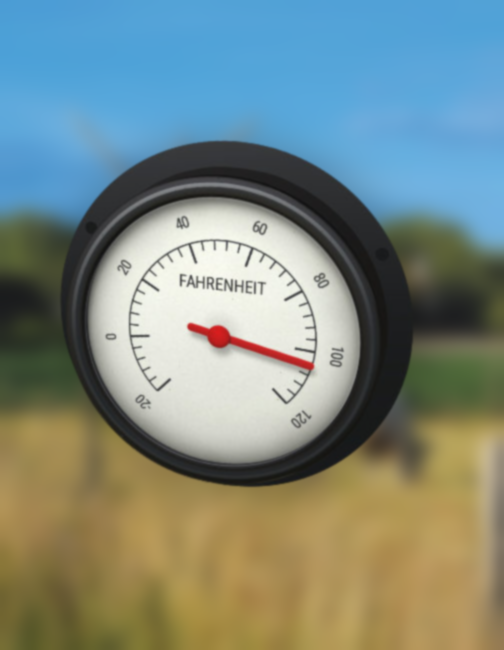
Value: 104 °F
